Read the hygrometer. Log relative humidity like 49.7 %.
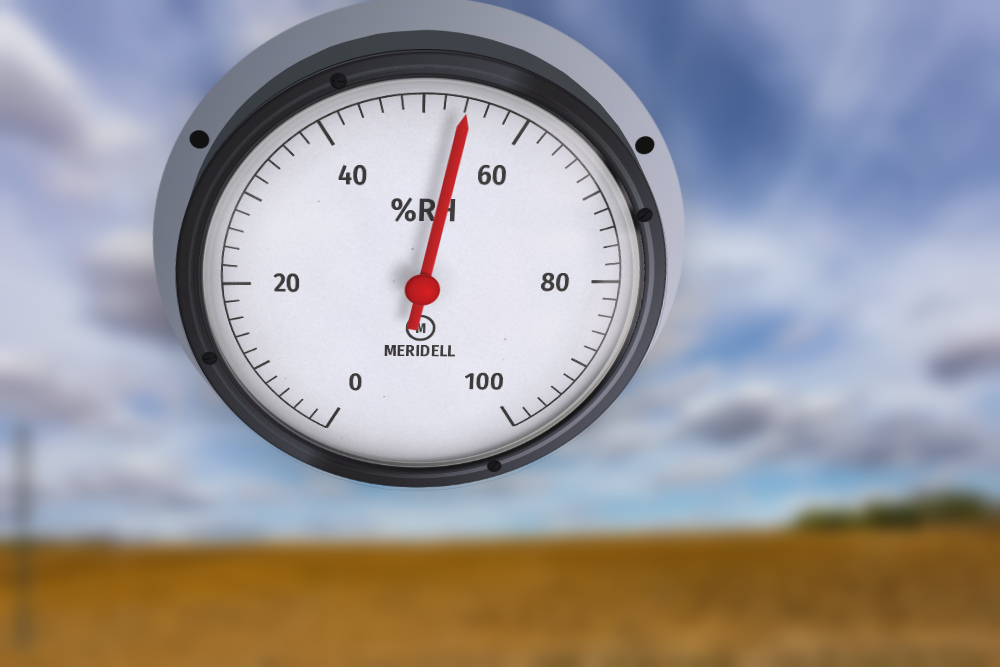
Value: 54 %
